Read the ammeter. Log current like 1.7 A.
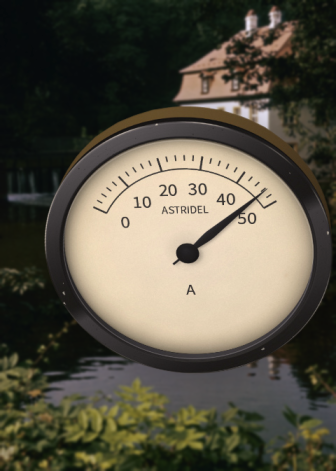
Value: 46 A
